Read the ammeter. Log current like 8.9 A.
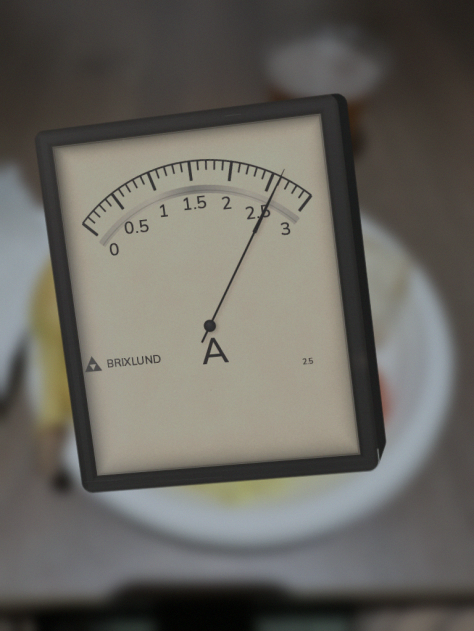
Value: 2.6 A
